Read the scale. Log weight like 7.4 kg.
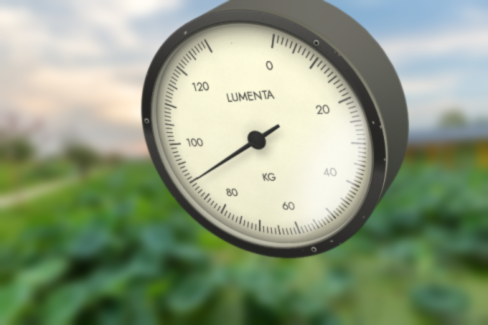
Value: 90 kg
